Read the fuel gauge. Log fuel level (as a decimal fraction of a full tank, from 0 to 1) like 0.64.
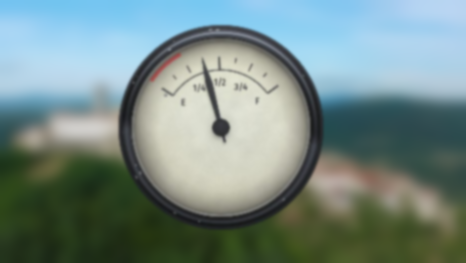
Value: 0.375
